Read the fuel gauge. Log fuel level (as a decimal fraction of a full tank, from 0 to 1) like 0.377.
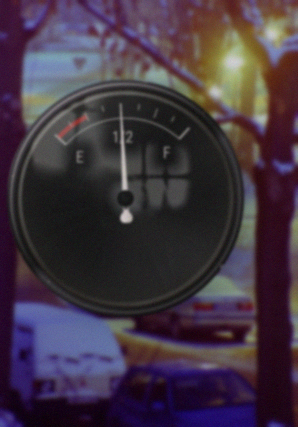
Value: 0.5
